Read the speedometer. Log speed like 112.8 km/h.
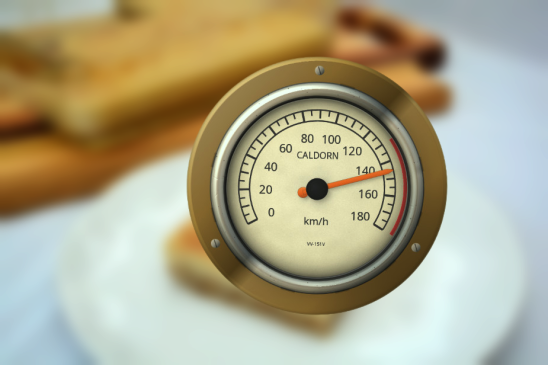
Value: 145 km/h
